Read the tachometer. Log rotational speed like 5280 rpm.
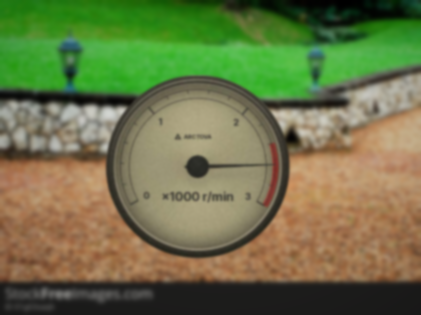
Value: 2600 rpm
